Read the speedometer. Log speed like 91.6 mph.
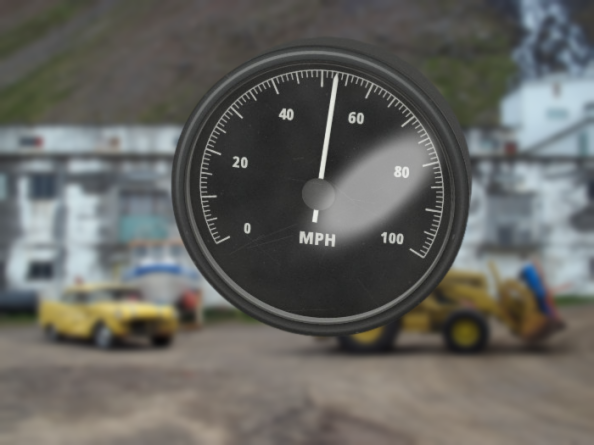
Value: 53 mph
